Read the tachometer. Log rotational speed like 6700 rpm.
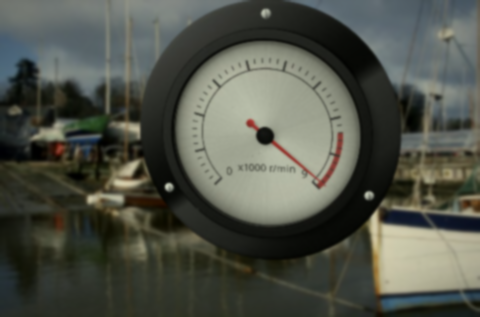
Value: 8800 rpm
